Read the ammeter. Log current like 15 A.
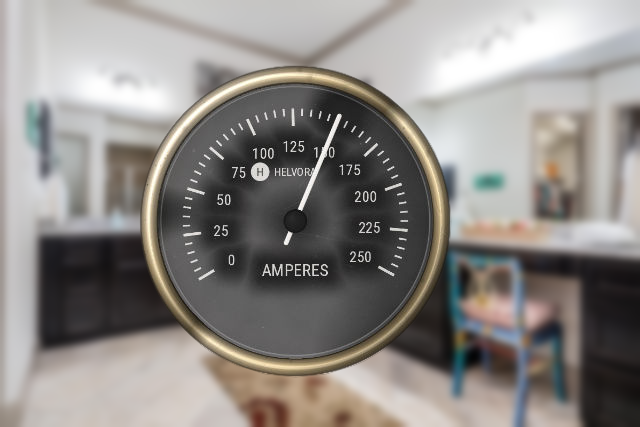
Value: 150 A
